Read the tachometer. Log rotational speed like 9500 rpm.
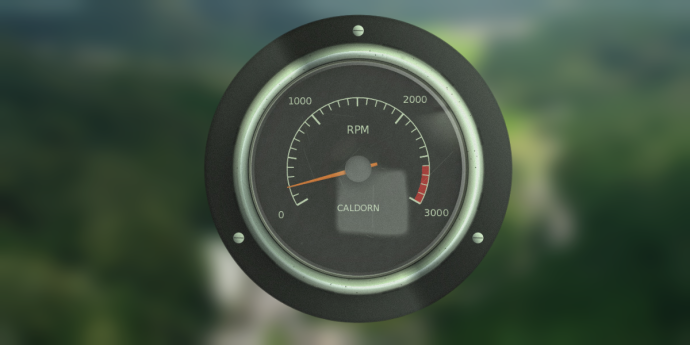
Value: 200 rpm
